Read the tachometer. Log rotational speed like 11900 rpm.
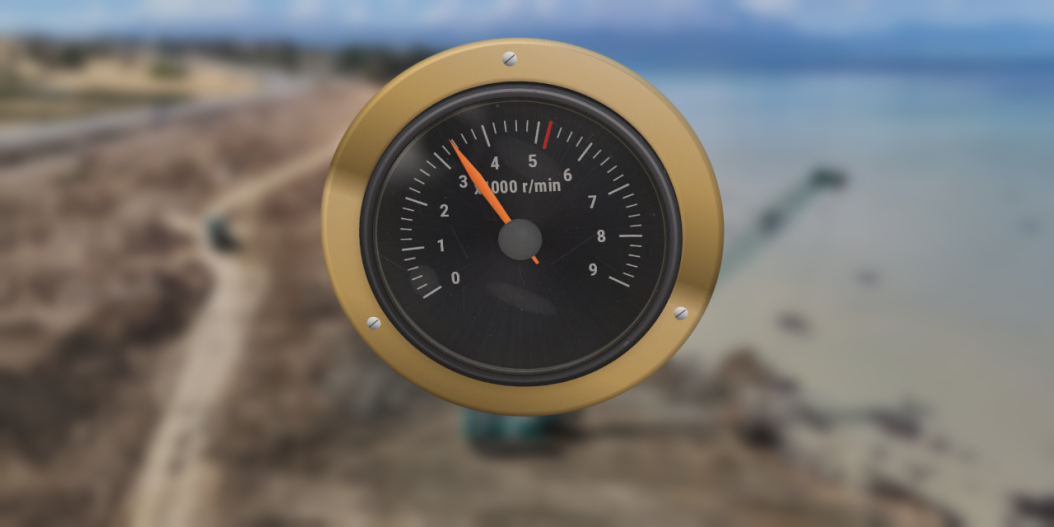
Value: 3400 rpm
